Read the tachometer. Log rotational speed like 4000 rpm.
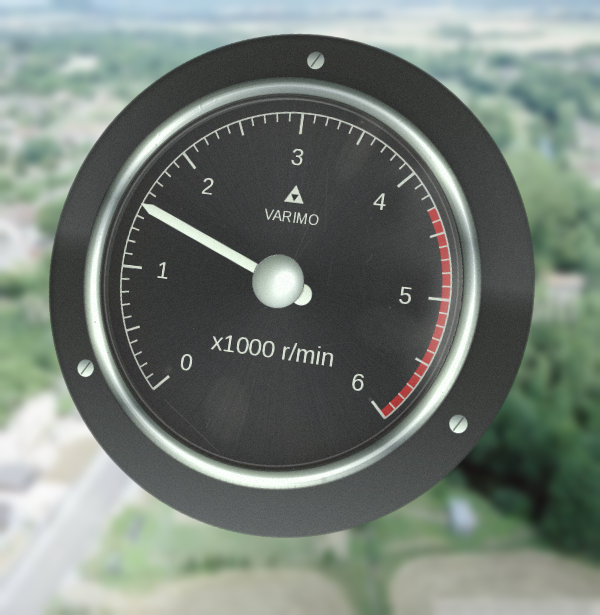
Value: 1500 rpm
